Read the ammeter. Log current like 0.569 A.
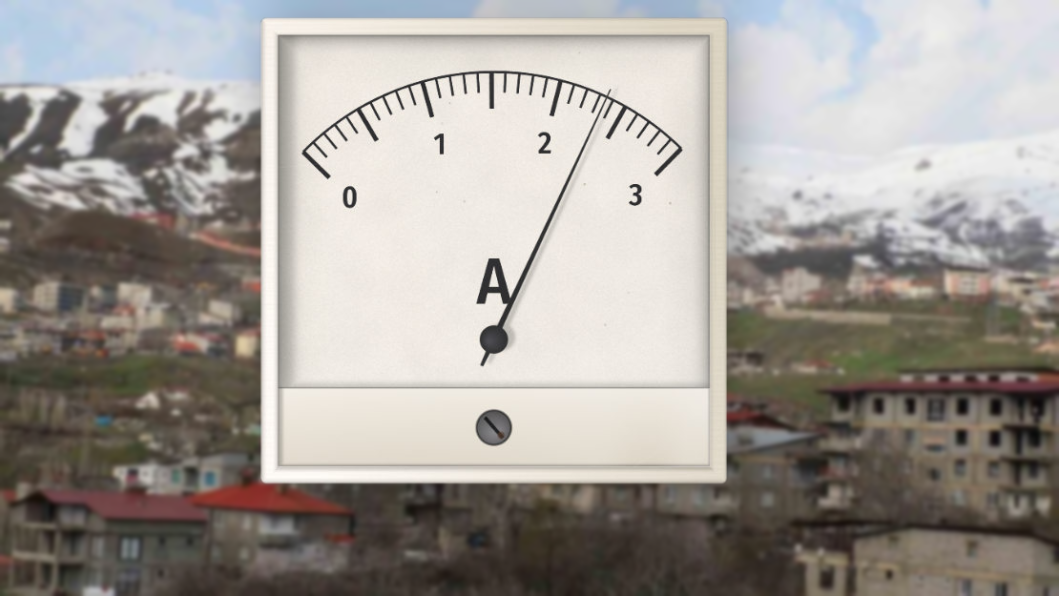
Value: 2.35 A
